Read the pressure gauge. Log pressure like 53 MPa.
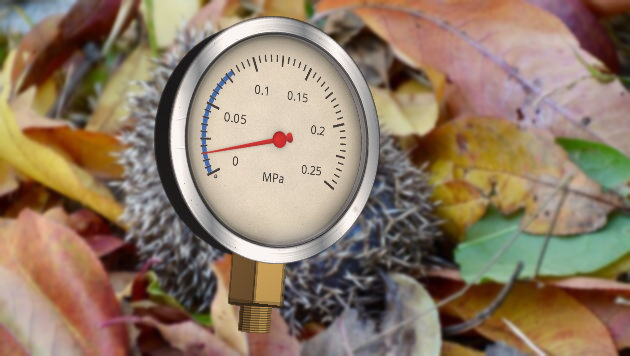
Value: 0.015 MPa
